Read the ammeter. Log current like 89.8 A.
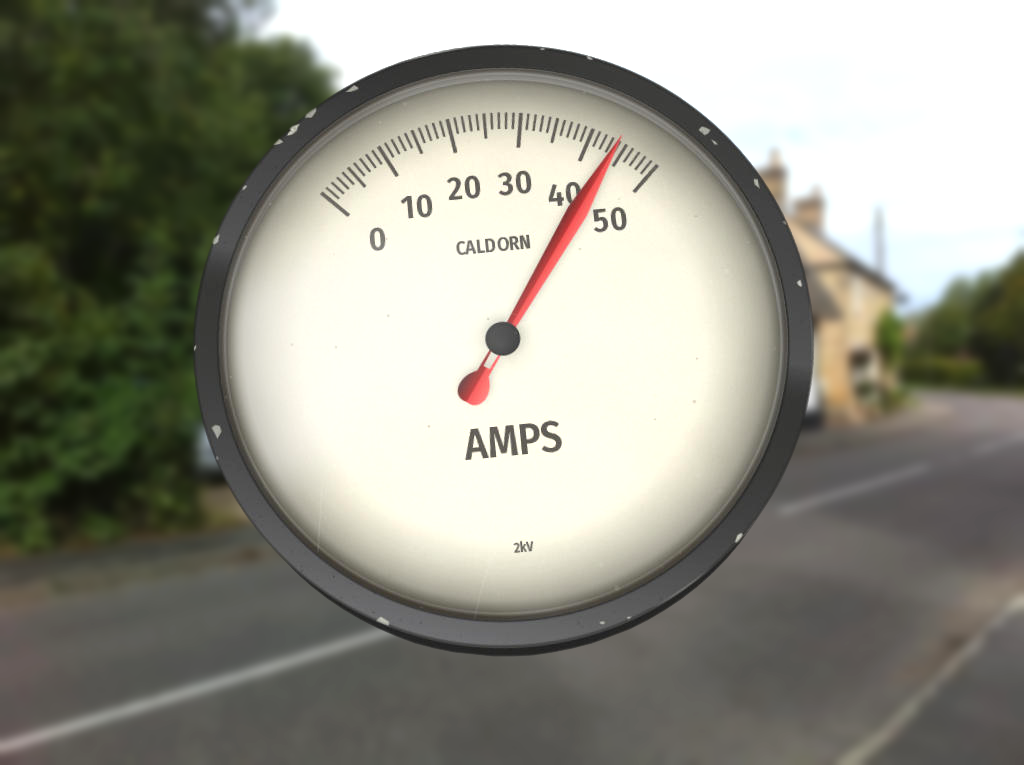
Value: 44 A
